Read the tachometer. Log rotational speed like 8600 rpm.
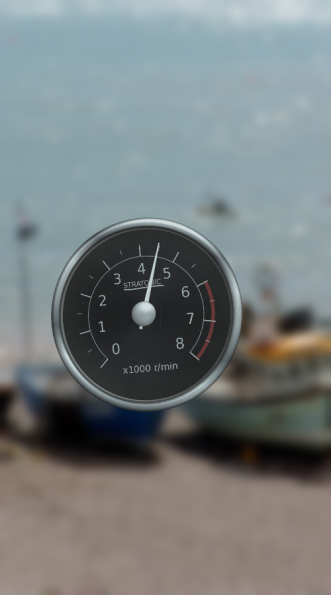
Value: 4500 rpm
